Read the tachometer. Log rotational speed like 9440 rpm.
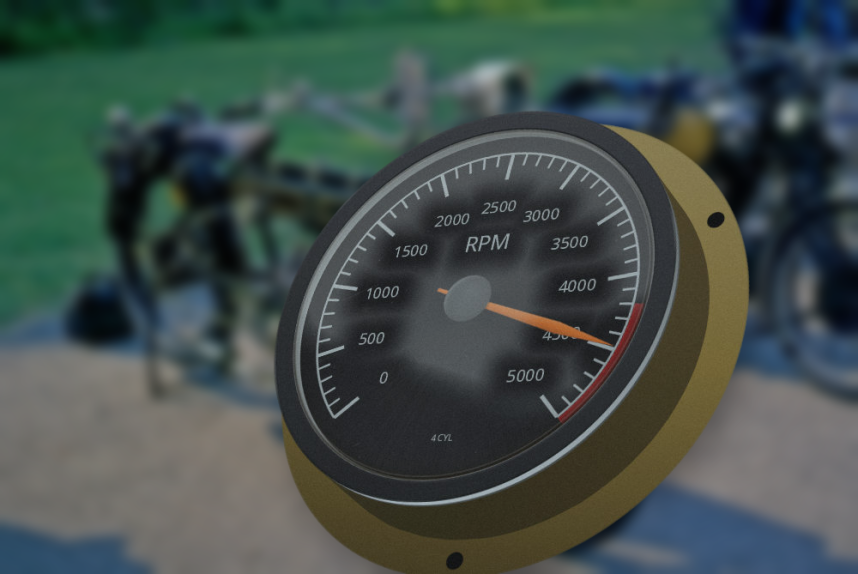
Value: 4500 rpm
